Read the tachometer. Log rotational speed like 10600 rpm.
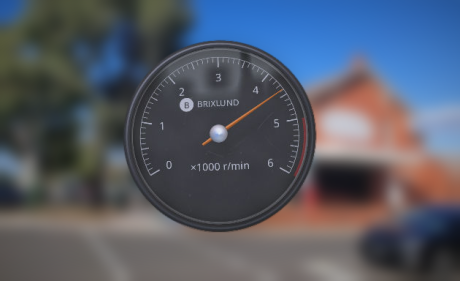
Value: 4400 rpm
